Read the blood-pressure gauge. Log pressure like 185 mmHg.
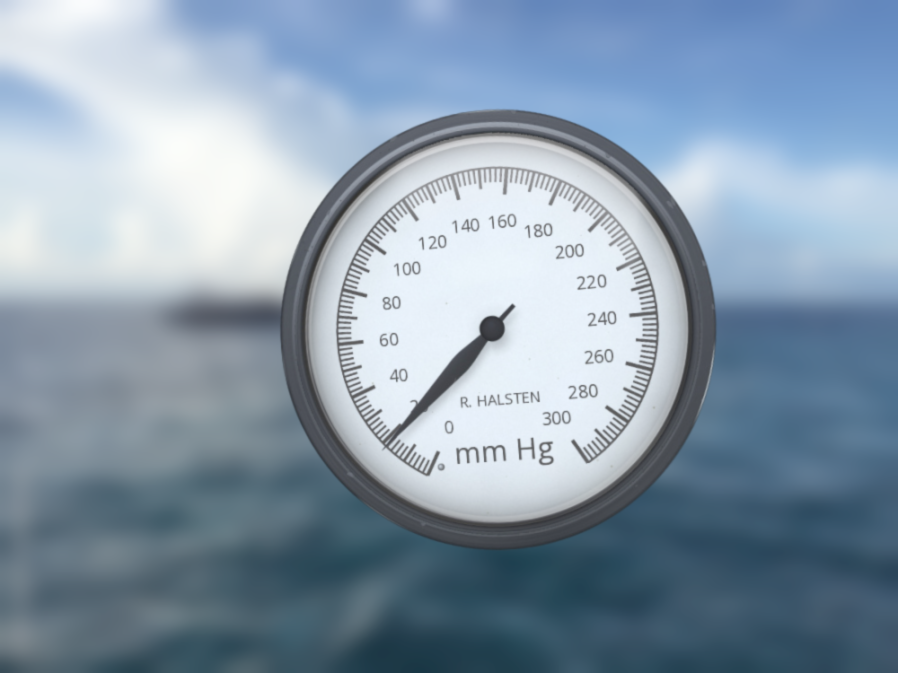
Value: 18 mmHg
